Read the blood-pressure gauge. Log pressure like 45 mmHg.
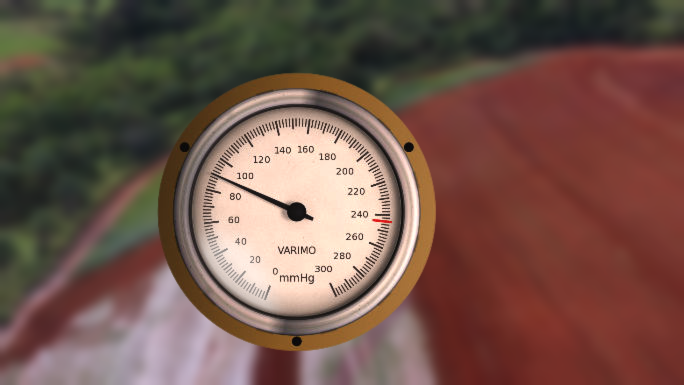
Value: 90 mmHg
